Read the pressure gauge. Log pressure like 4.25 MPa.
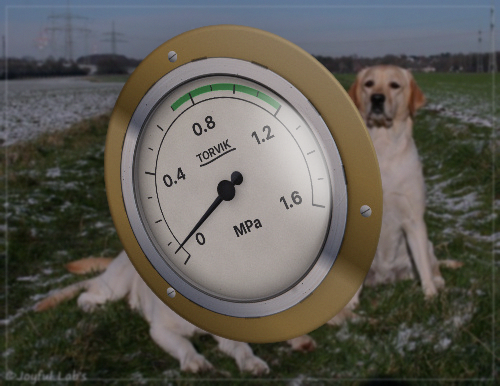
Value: 0.05 MPa
